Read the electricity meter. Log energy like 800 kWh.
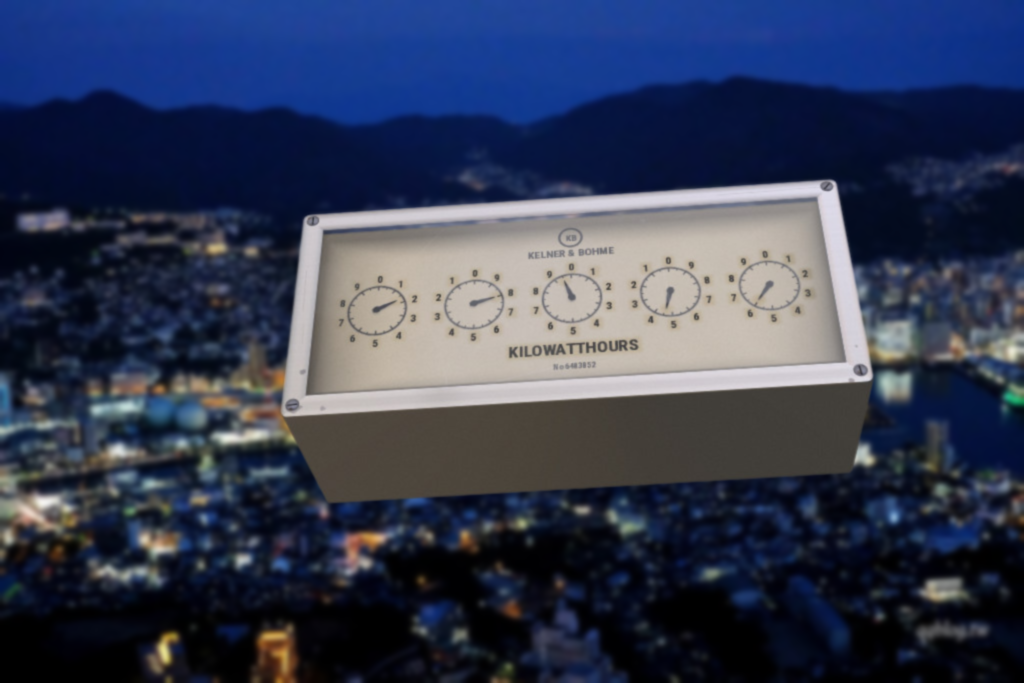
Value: 17946 kWh
